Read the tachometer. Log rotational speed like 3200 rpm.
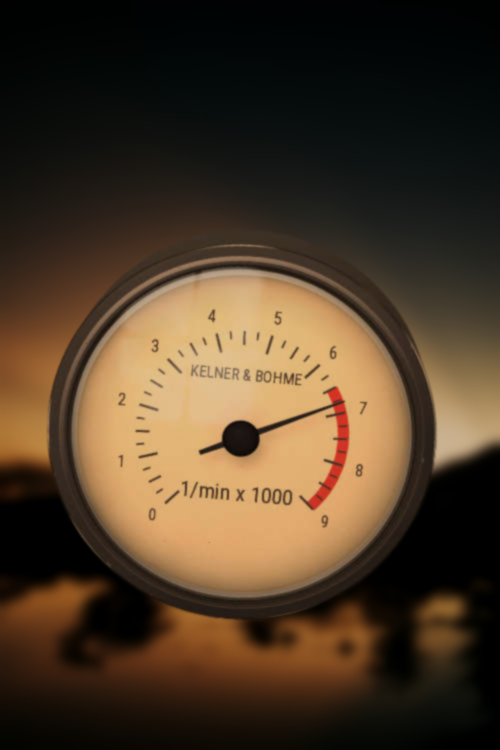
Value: 6750 rpm
